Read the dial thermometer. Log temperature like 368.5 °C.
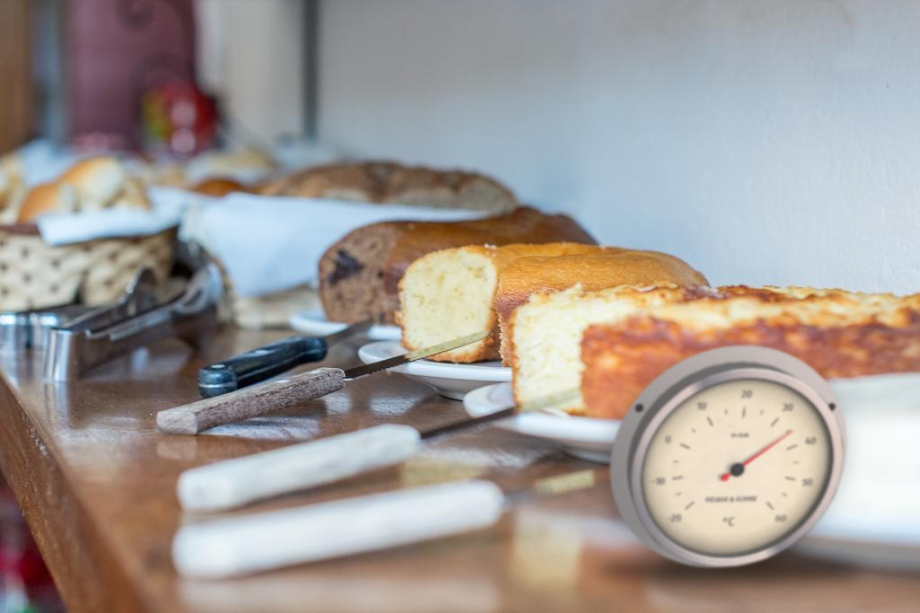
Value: 35 °C
